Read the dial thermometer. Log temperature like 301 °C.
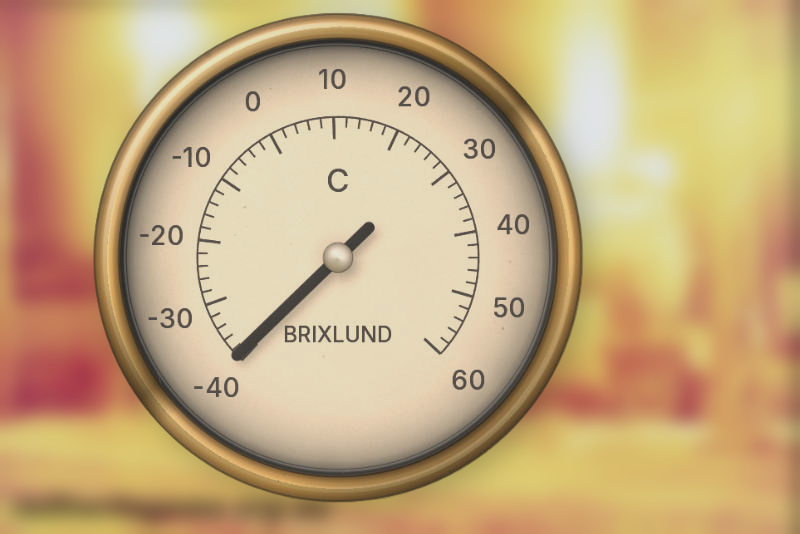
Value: -39 °C
